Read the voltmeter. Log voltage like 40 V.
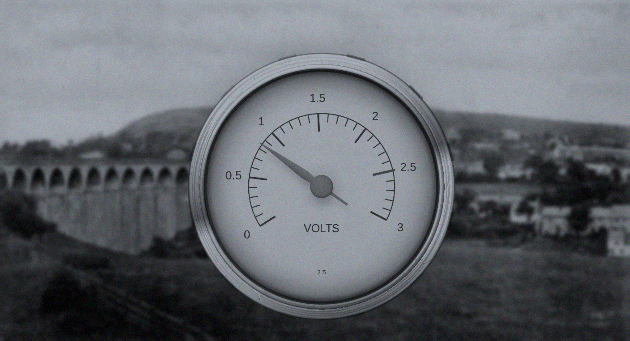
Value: 0.85 V
